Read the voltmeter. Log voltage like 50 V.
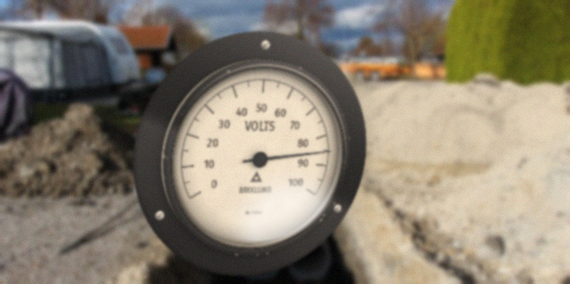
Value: 85 V
